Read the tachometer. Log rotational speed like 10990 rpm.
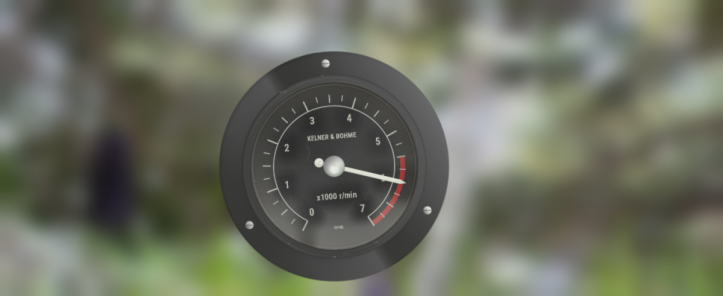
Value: 6000 rpm
